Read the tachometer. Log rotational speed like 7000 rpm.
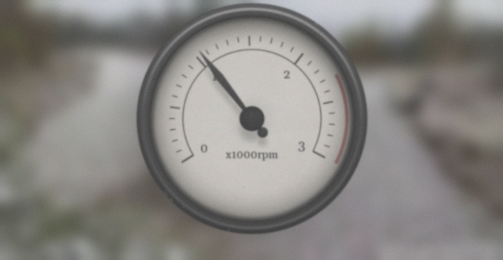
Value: 1050 rpm
